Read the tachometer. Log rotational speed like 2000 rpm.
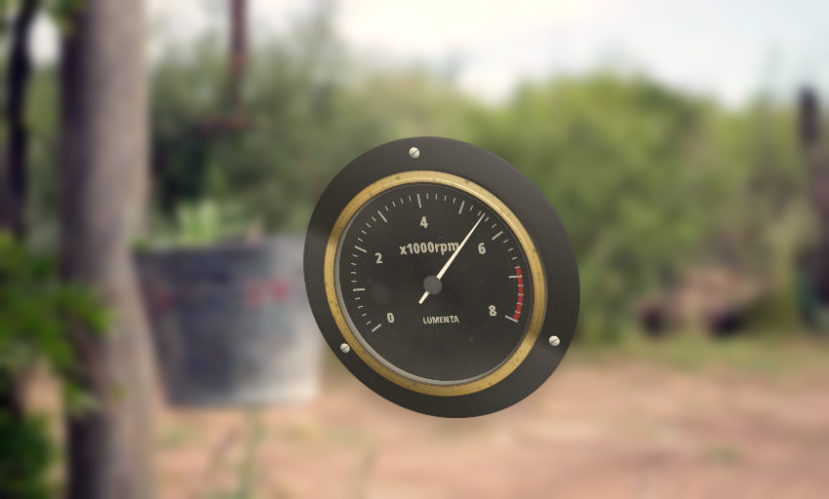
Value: 5500 rpm
